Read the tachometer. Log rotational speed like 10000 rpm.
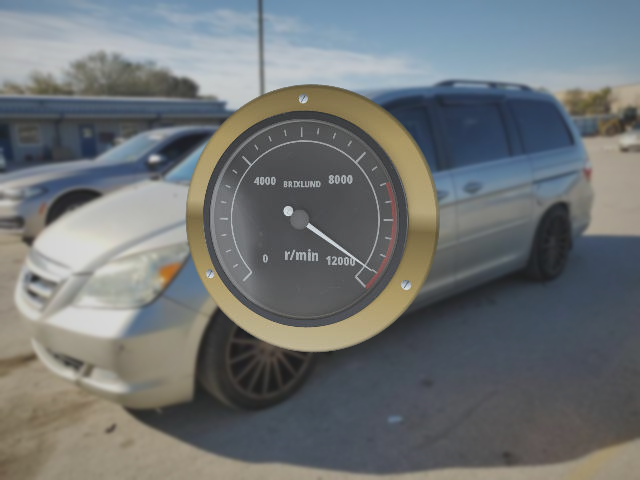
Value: 11500 rpm
